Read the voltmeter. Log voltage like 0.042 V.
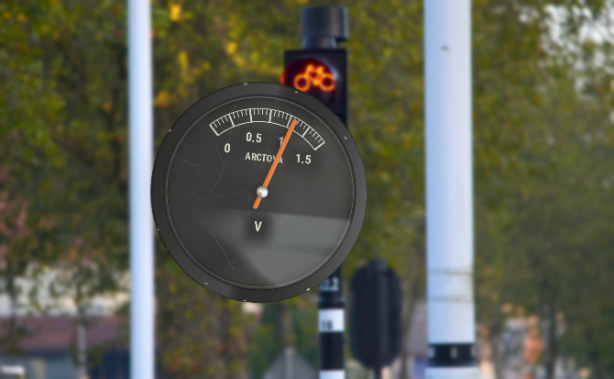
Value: 1.05 V
